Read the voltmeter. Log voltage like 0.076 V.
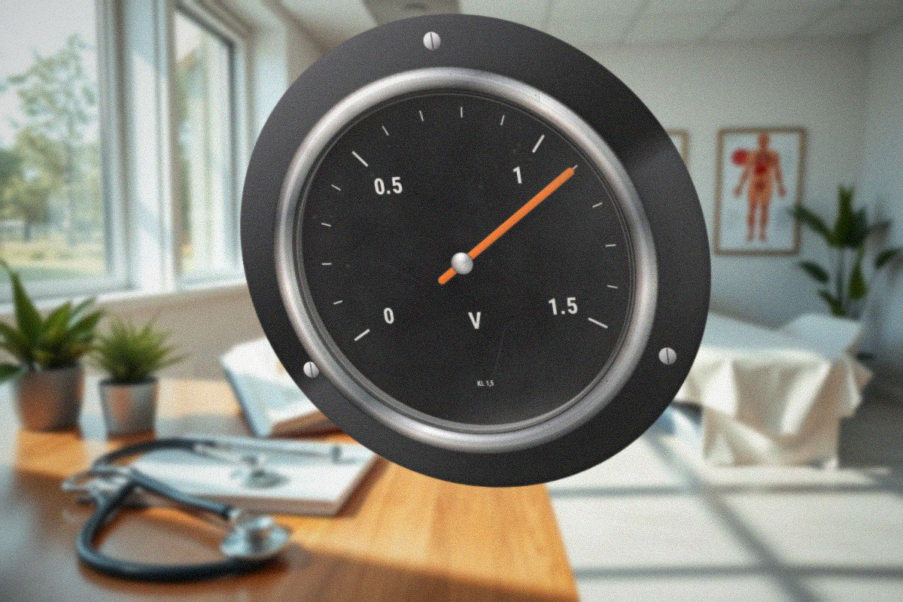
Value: 1.1 V
